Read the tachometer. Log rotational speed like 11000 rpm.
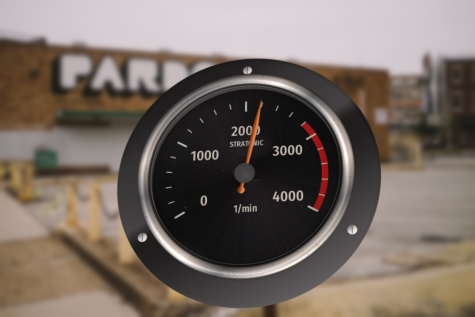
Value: 2200 rpm
